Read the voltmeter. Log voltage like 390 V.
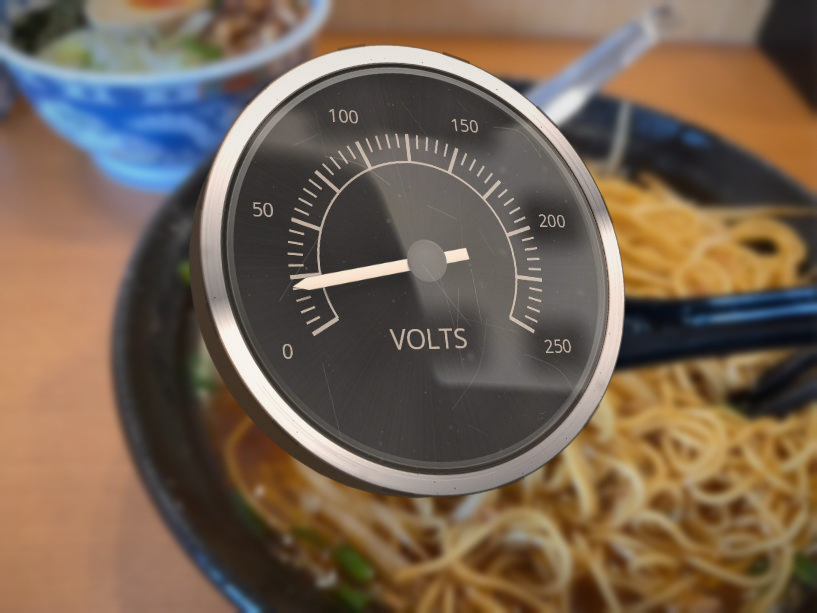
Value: 20 V
